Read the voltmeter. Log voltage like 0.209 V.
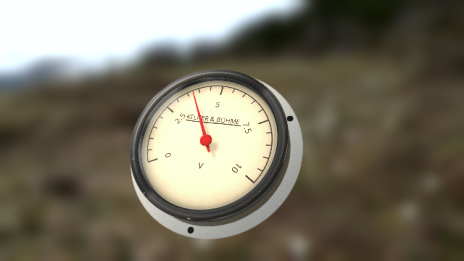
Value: 3.75 V
